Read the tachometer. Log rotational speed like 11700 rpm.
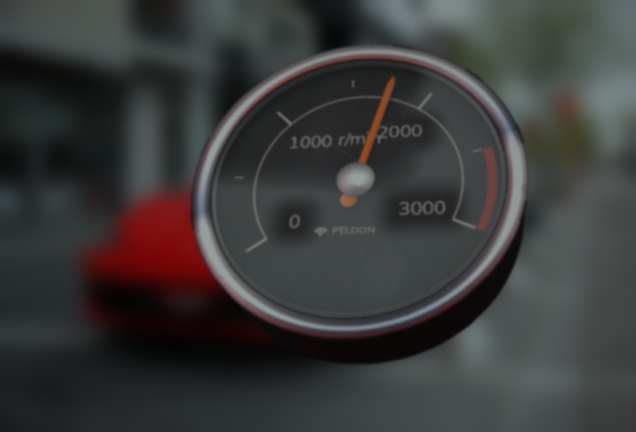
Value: 1750 rpm
